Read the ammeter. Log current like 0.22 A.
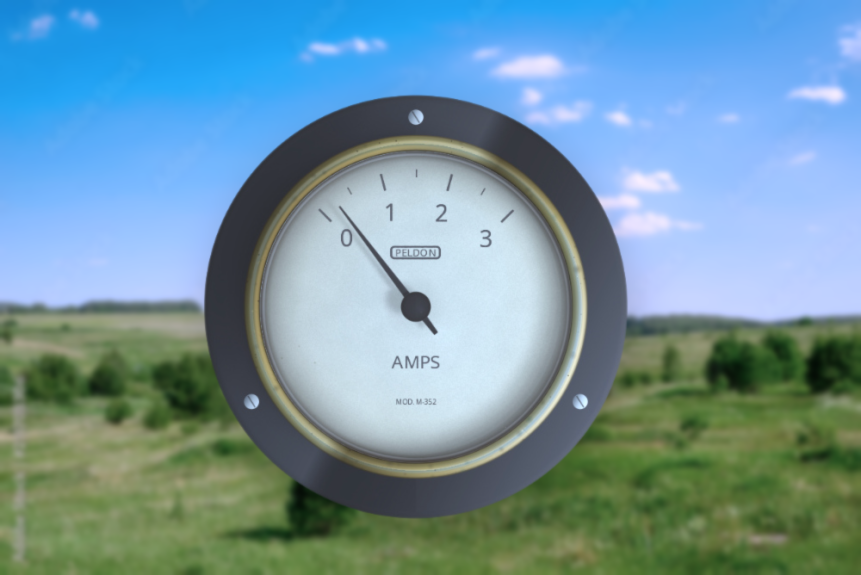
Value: 0.25 A
